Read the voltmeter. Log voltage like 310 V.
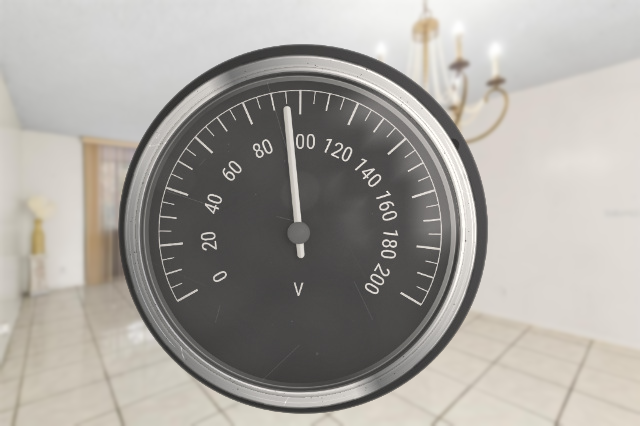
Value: 95 V
